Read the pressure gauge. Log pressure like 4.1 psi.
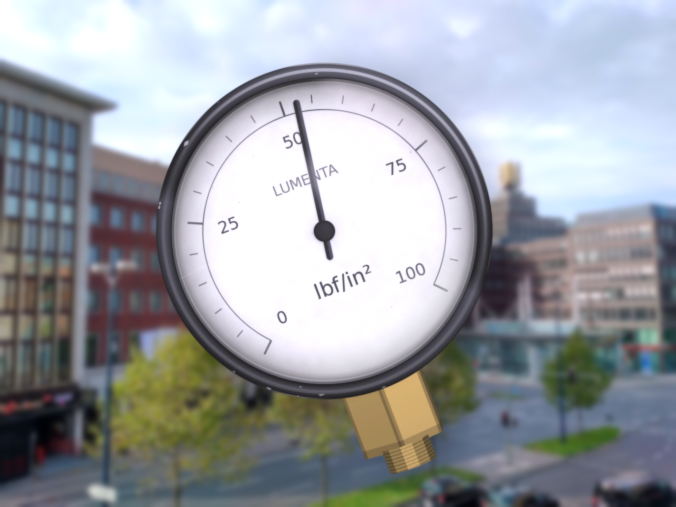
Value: 52.5 psi
